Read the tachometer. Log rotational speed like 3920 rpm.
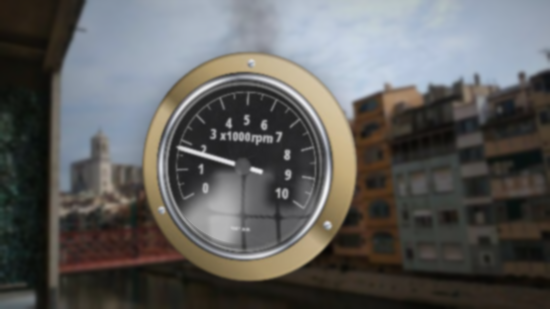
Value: 1750 rpm
